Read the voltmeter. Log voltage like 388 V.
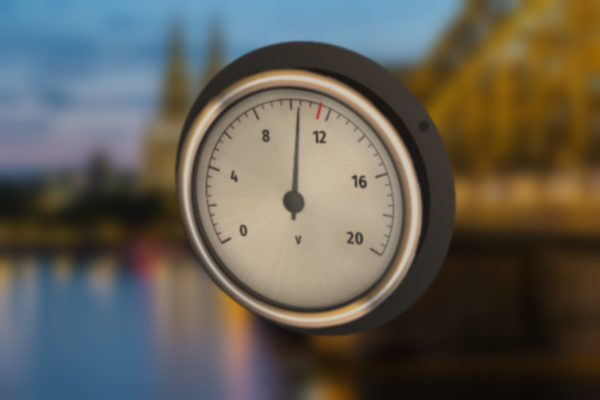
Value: 10.5 V
